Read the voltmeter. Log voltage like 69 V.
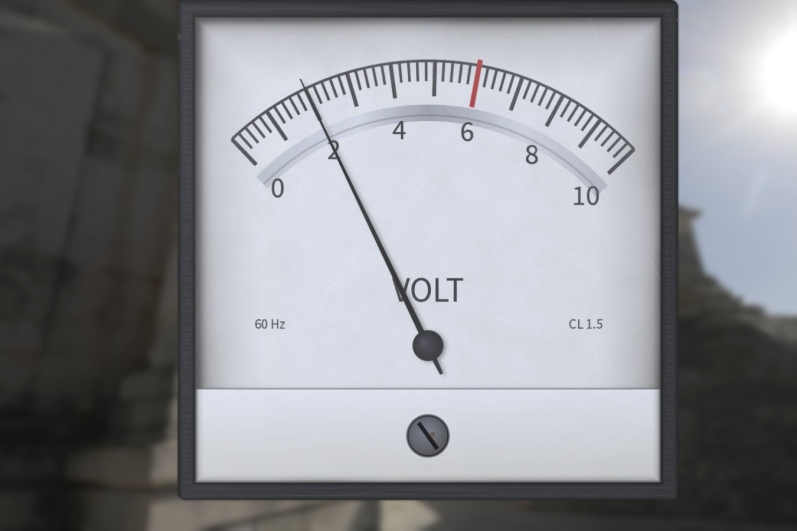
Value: 2 V
